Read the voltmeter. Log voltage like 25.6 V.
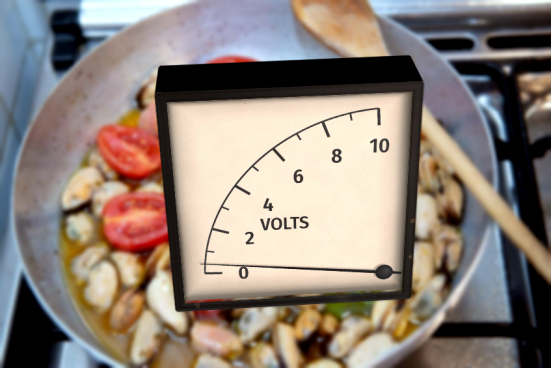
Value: 0.5 V
